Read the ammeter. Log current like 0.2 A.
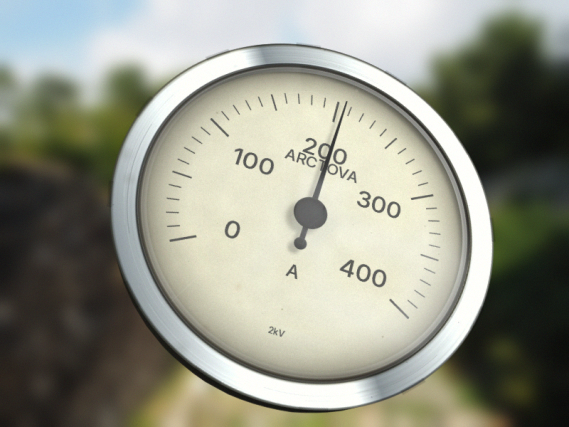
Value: 205 A
